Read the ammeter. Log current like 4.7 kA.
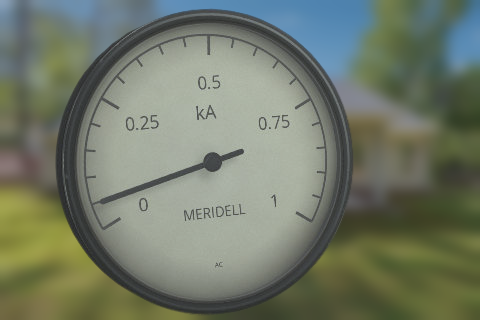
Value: 0.05 kA
